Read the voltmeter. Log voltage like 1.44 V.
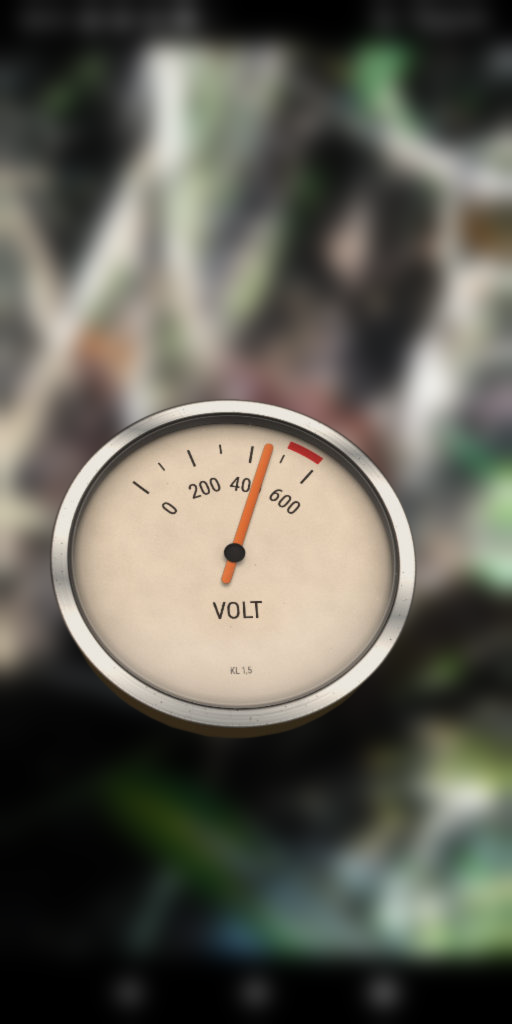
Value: 450 V
